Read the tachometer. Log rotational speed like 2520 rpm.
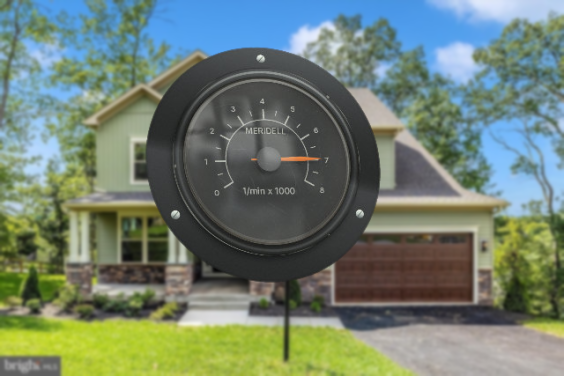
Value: 7000 rpm
